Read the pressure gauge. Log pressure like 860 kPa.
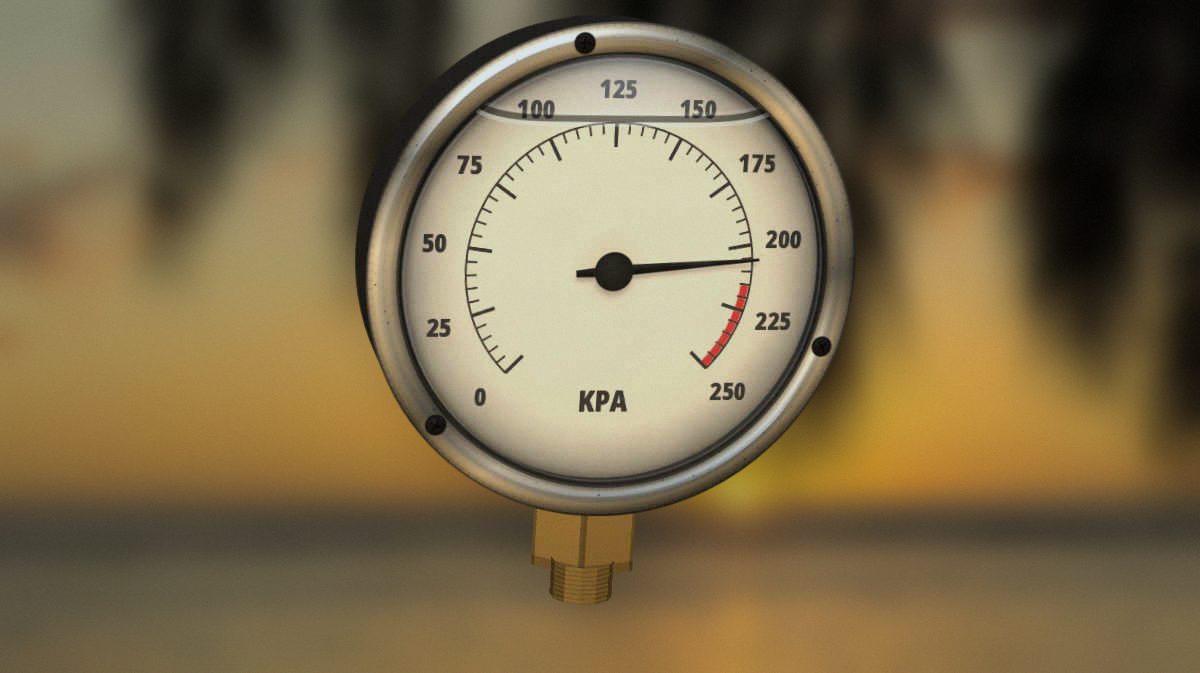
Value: 205 kPa
